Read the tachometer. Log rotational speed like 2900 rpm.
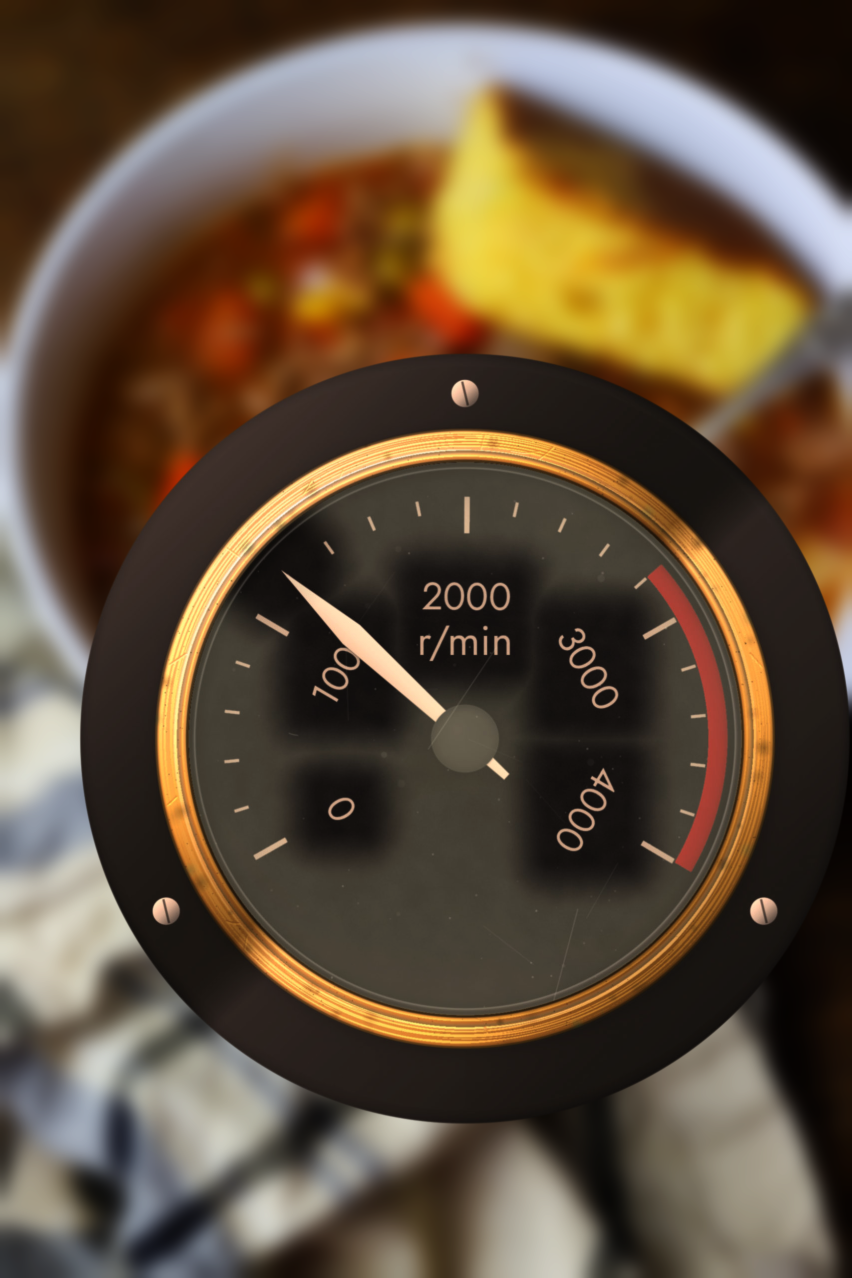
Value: 1200 rpm
